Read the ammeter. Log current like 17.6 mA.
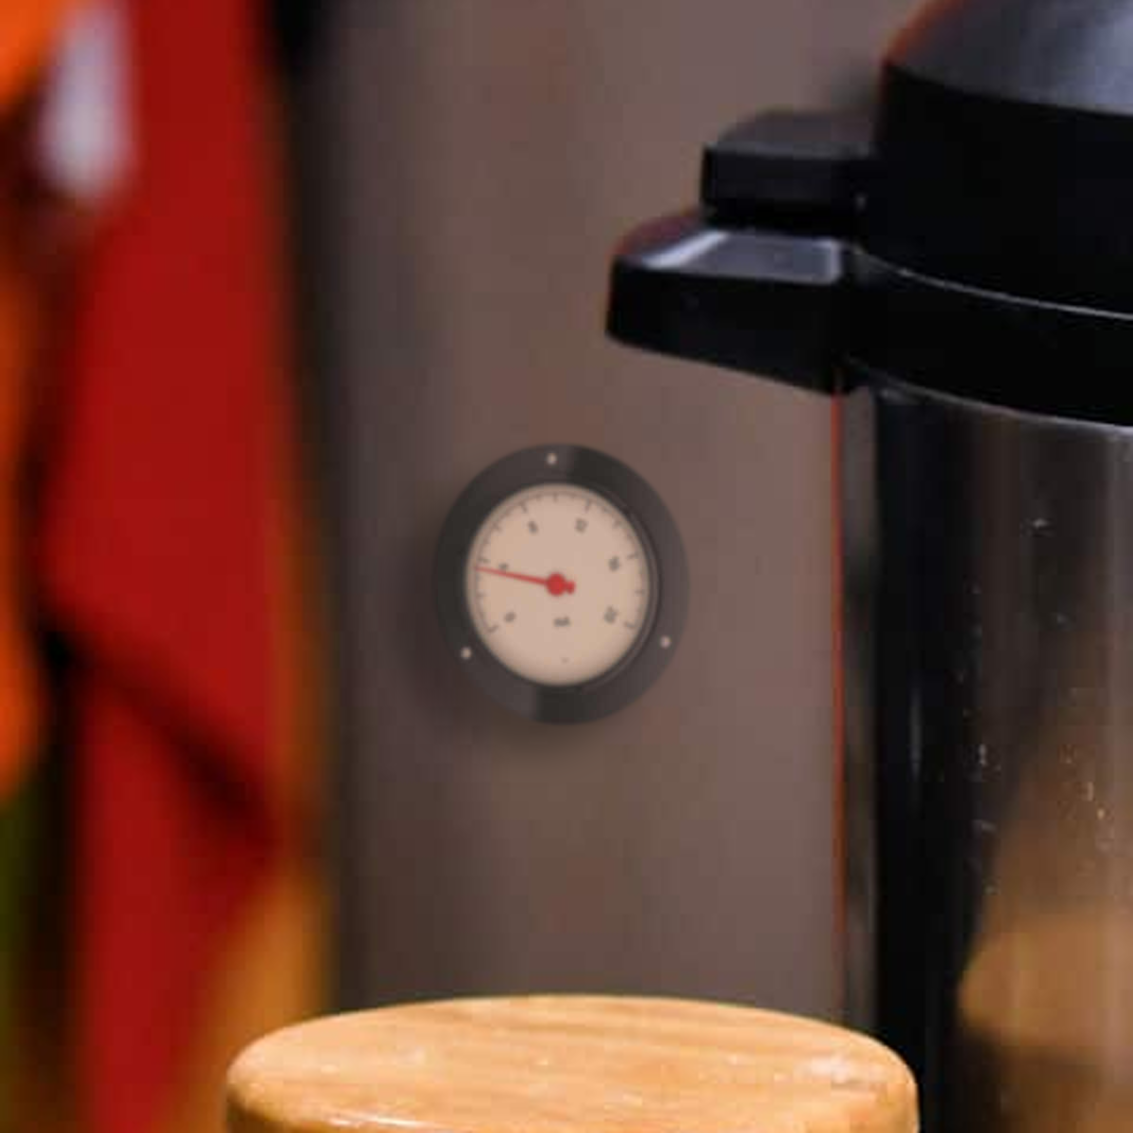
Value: 3.5 mA
